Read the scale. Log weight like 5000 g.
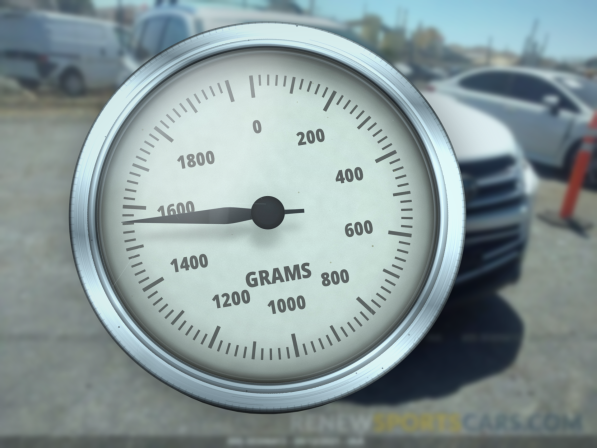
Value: 1560 g
